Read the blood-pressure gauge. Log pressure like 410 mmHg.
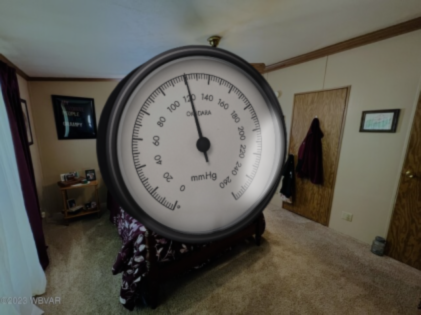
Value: 120 mmHg
